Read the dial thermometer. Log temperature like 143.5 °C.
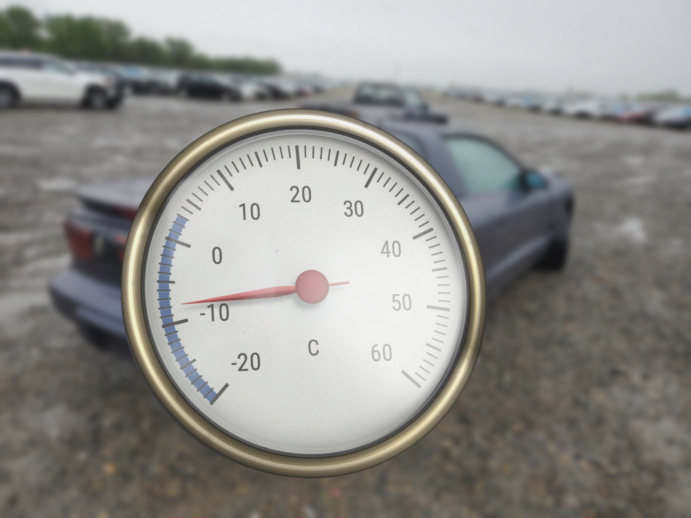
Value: -8 °C
